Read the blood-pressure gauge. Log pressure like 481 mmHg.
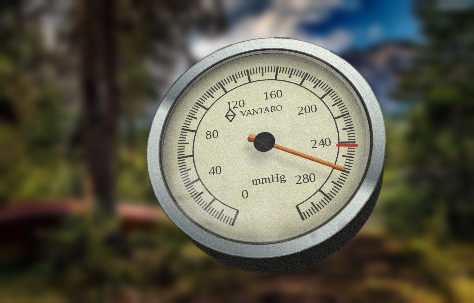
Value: 260 mmHg
